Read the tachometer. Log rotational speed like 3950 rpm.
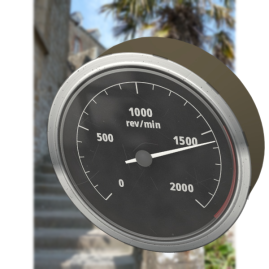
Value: 1550 rpm
